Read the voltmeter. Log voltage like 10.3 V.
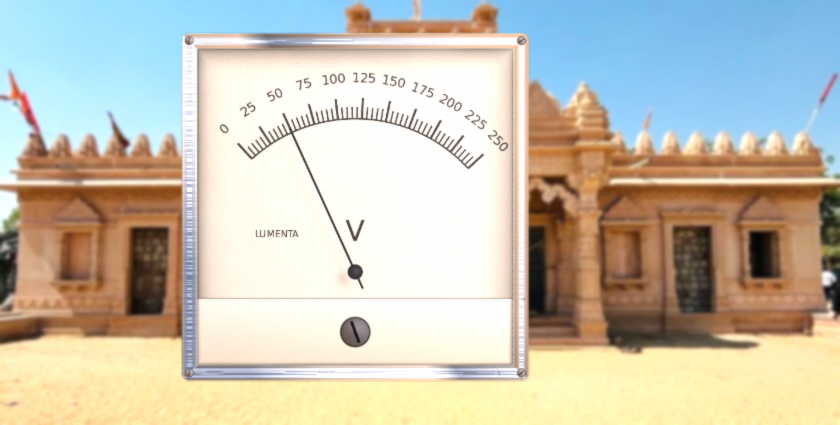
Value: 50 V
